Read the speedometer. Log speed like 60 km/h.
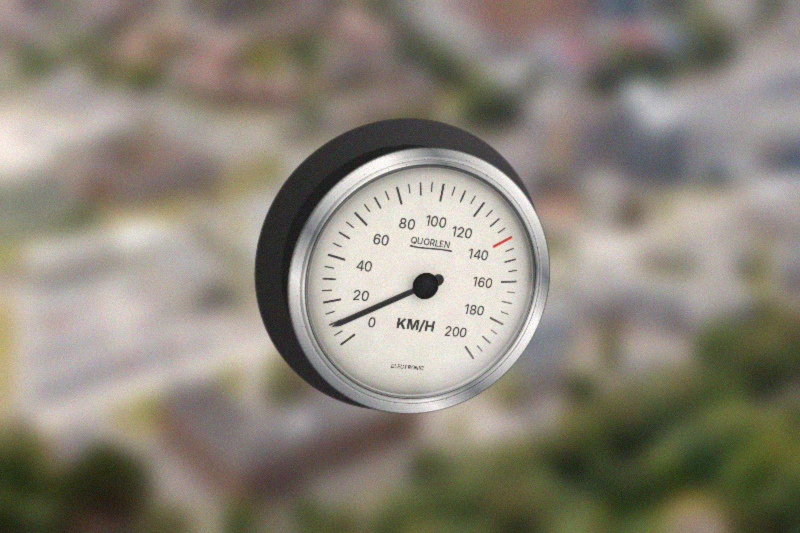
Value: 10 km/h
